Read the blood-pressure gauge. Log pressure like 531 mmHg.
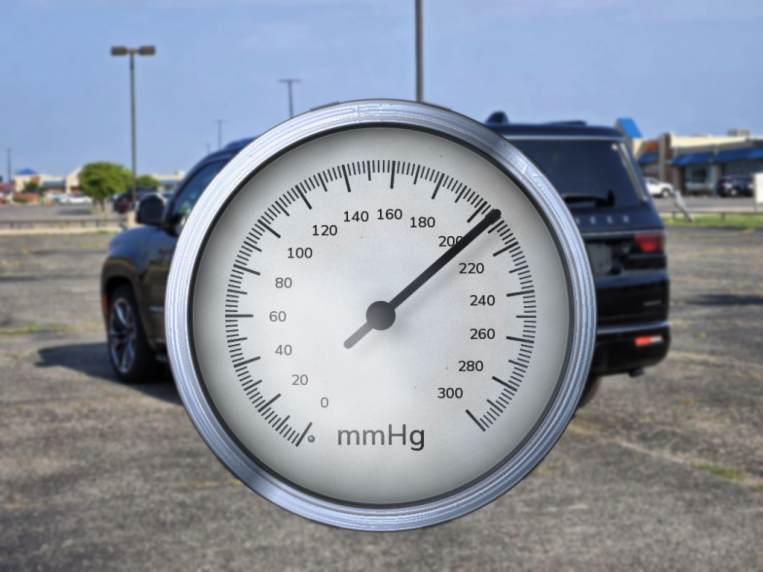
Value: 206 mmHg
